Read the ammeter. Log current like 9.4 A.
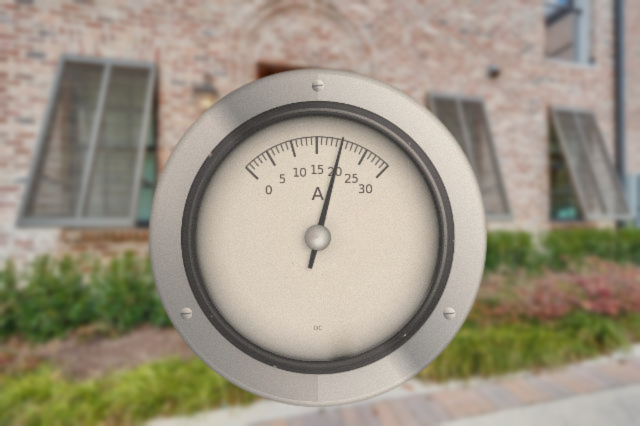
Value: 20 A
